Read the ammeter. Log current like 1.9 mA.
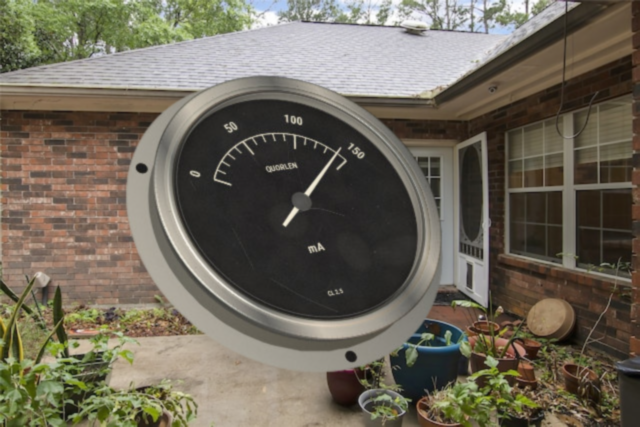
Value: 140 mA
